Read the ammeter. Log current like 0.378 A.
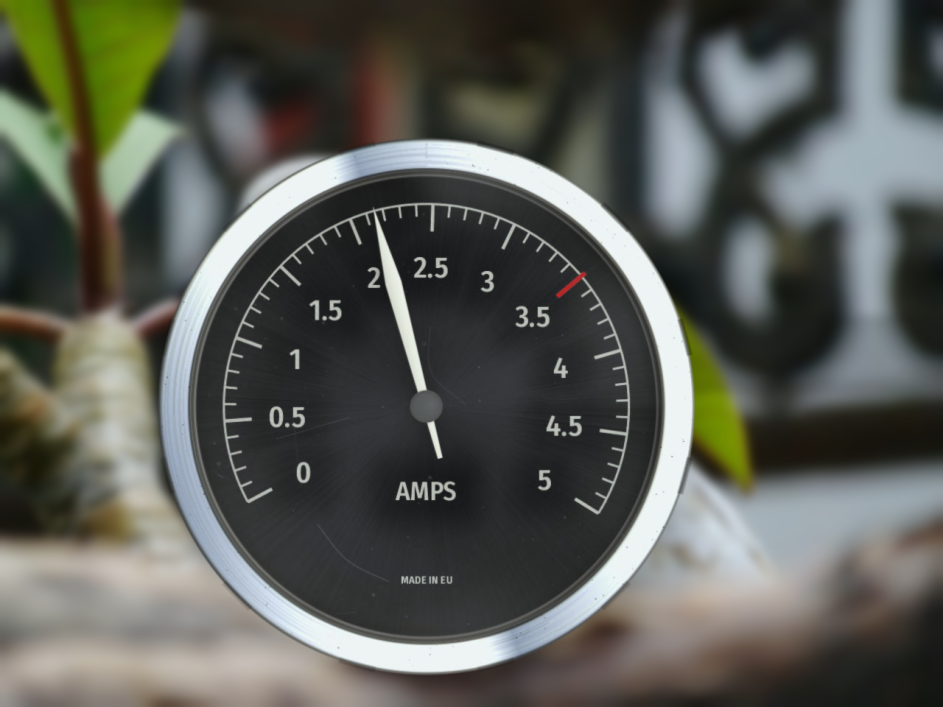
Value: 2.15 A
